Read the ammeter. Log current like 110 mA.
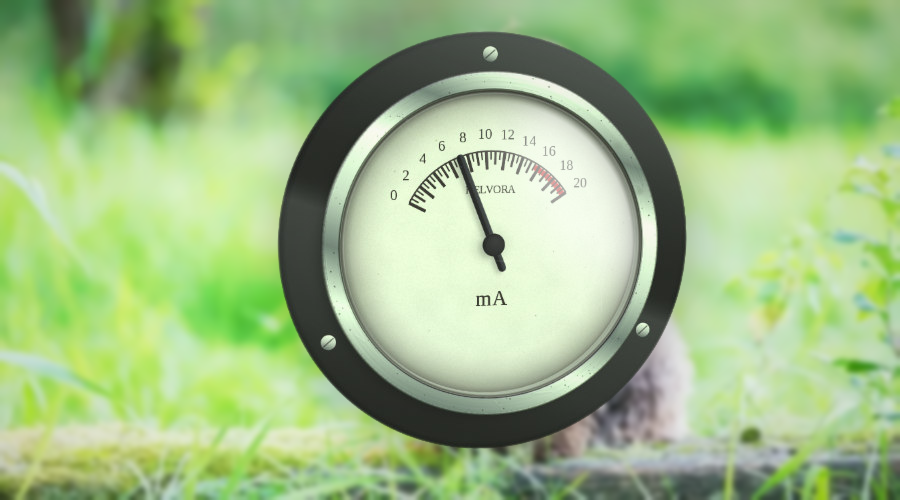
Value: 7 mA
